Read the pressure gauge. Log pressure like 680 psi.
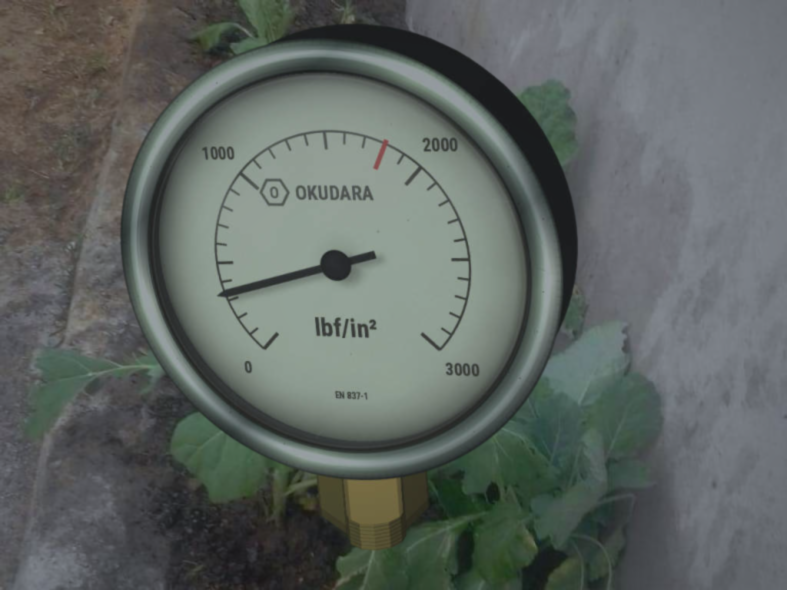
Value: 350 psi
